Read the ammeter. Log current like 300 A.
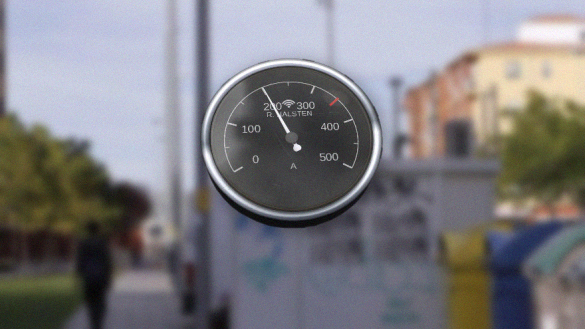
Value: 200 A
